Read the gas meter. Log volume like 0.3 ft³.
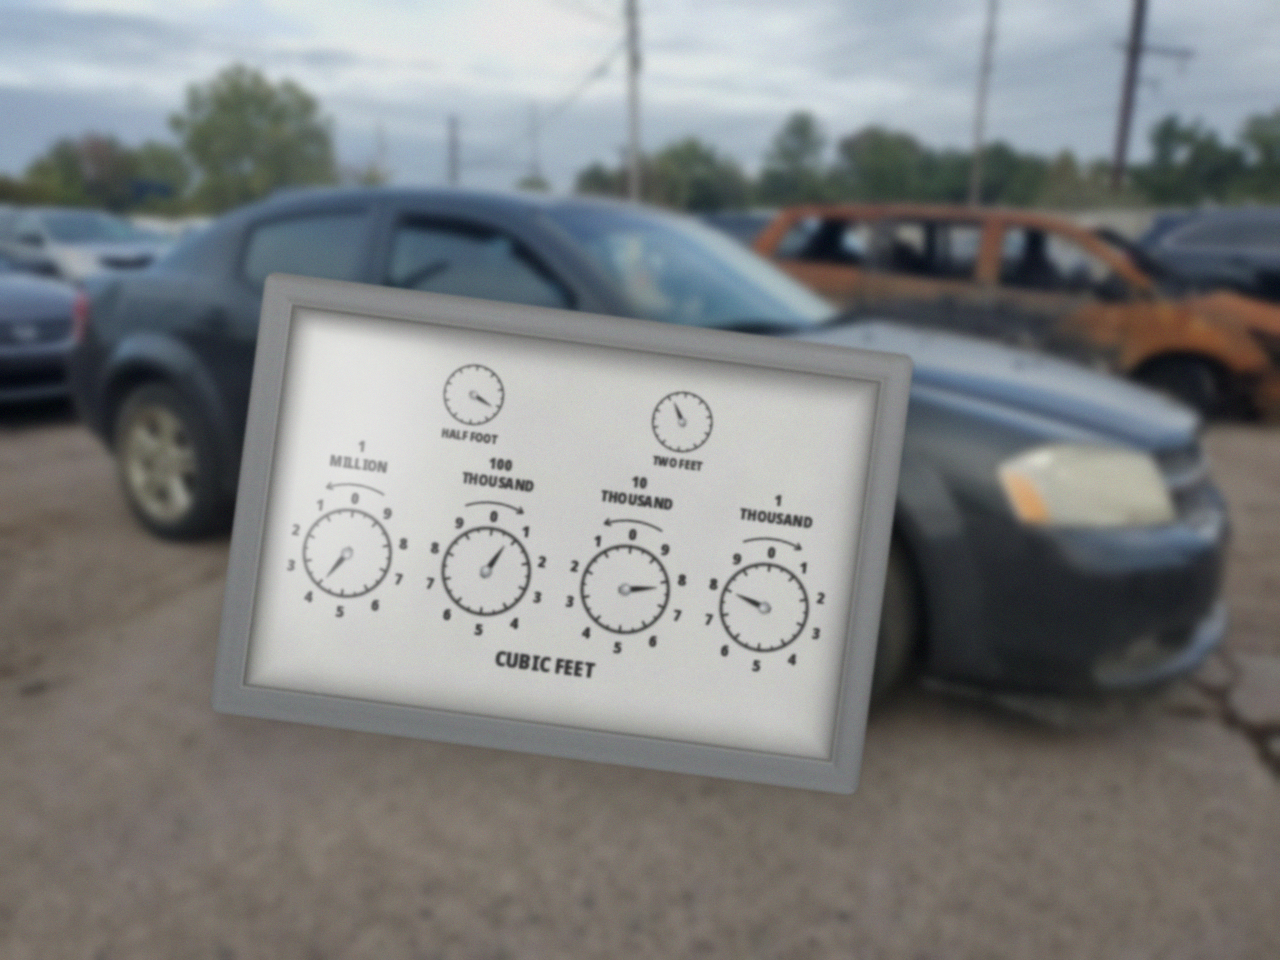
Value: 407800 ft³
